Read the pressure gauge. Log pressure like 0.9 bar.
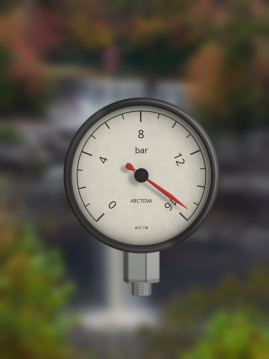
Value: 15.5 bar
